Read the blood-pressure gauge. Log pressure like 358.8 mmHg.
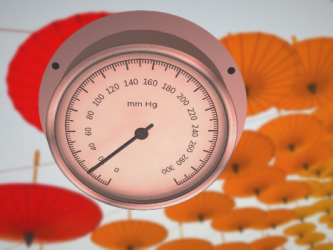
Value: 20 mmHg
